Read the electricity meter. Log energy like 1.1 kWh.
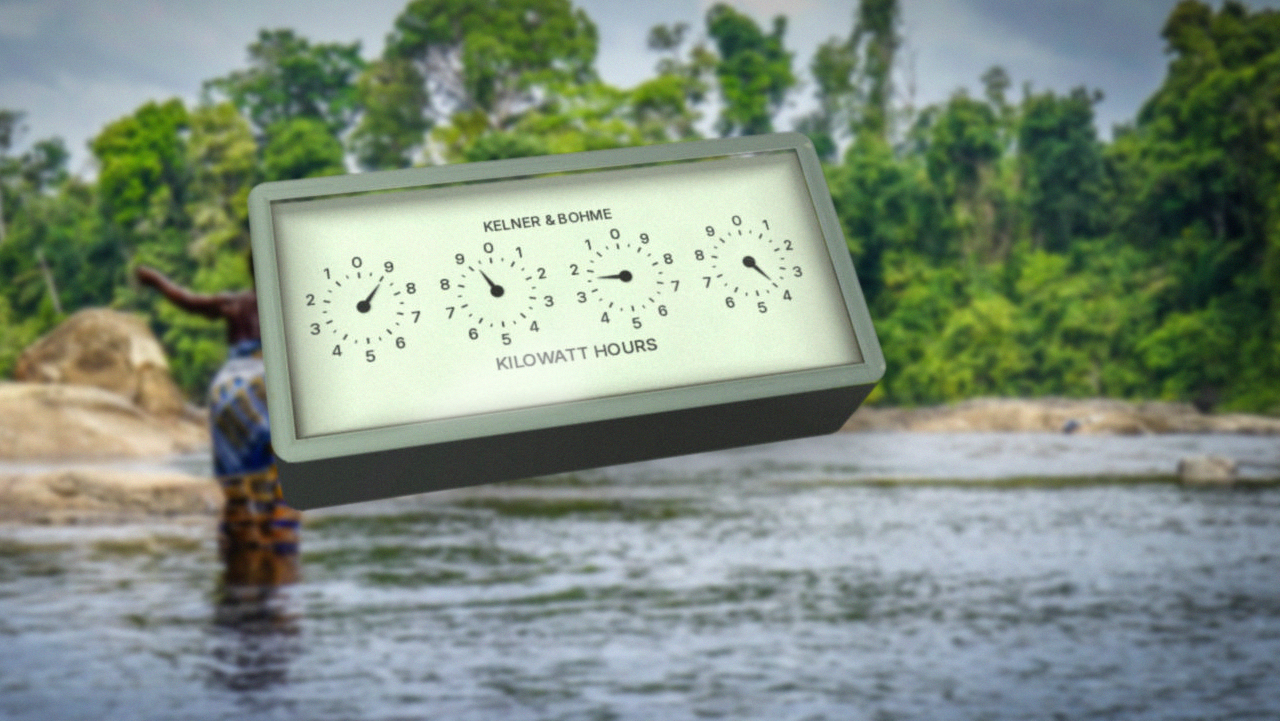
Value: 8924 kWh
